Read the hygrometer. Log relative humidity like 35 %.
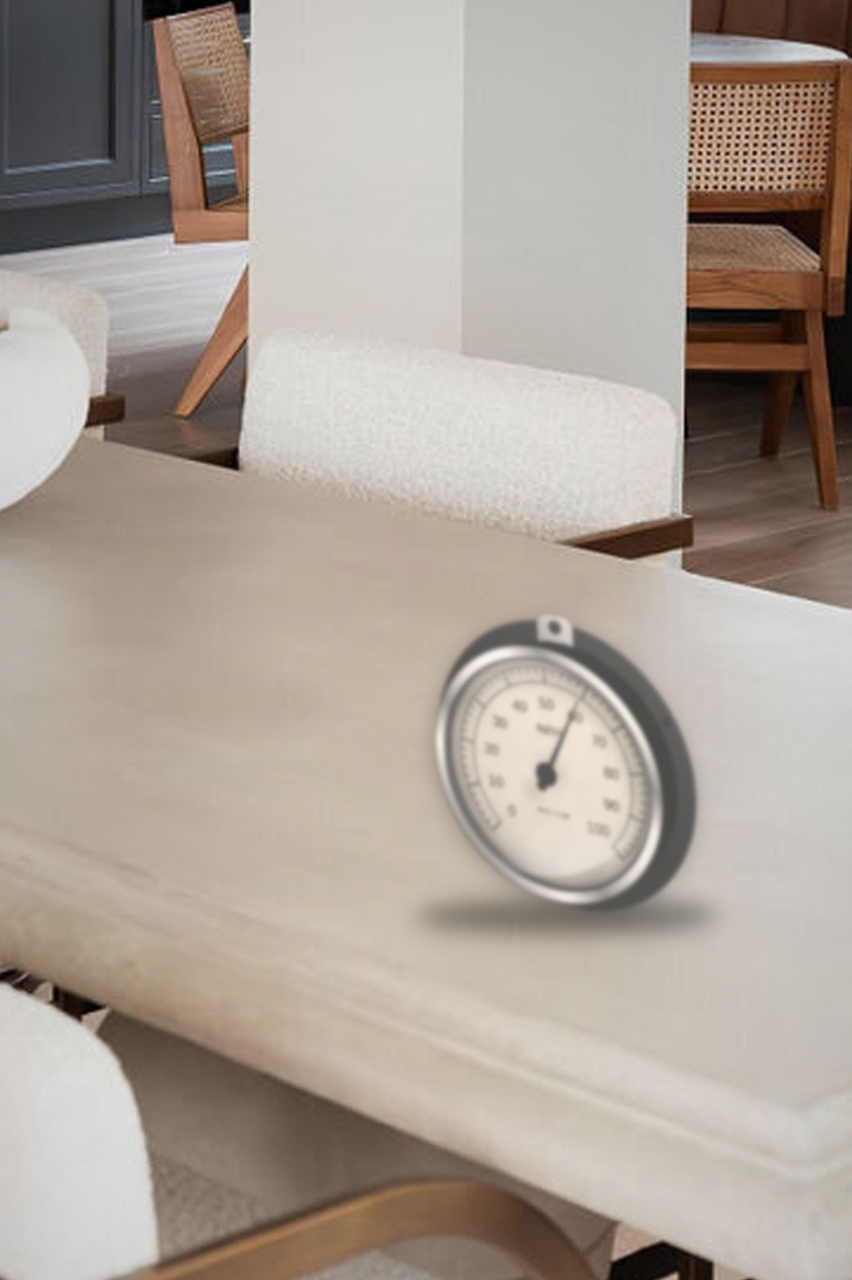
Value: 60 %
